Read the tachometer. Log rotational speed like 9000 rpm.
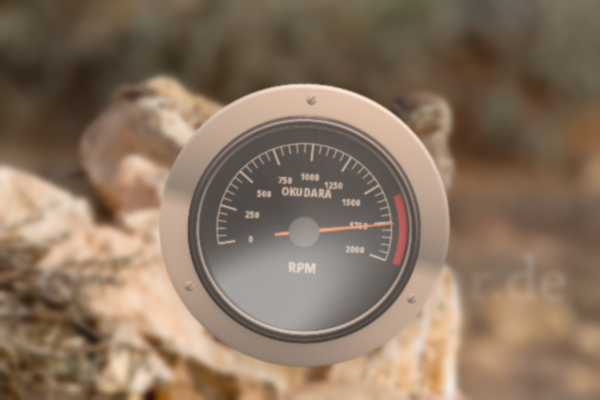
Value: 1750 rpm
